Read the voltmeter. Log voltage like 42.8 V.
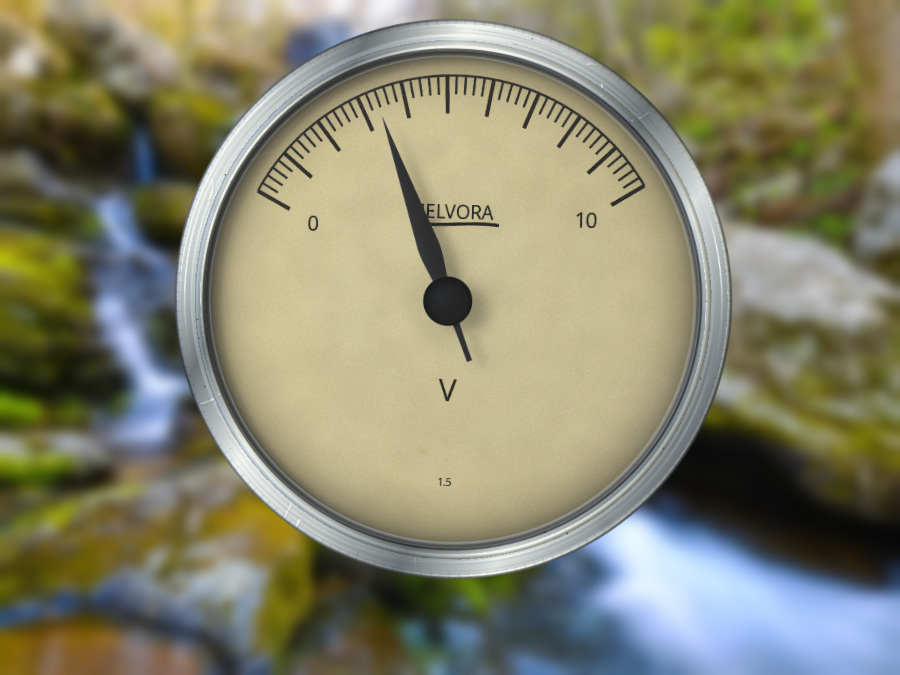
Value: 3.4 V
